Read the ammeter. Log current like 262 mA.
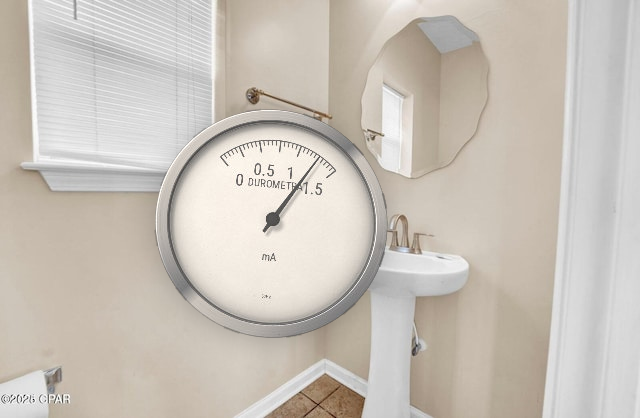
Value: 1.25 mA
